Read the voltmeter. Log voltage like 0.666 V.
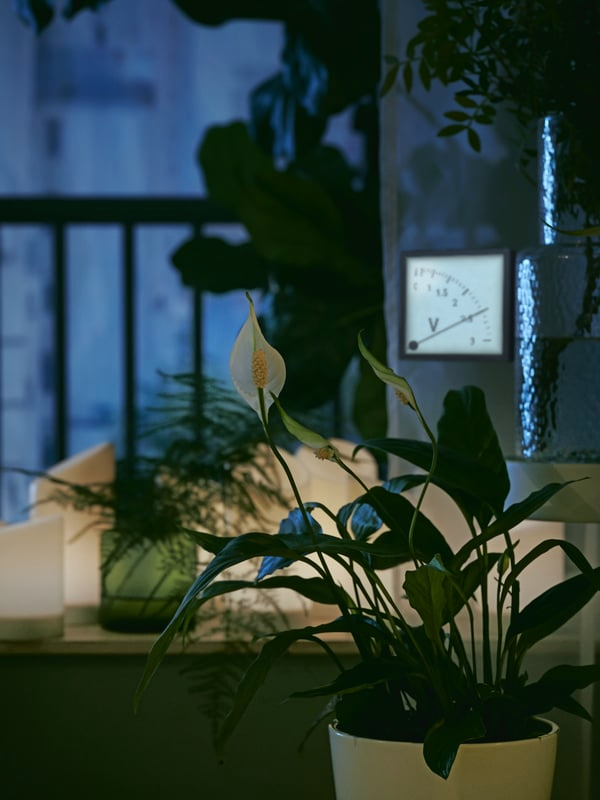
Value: 2.5 V
